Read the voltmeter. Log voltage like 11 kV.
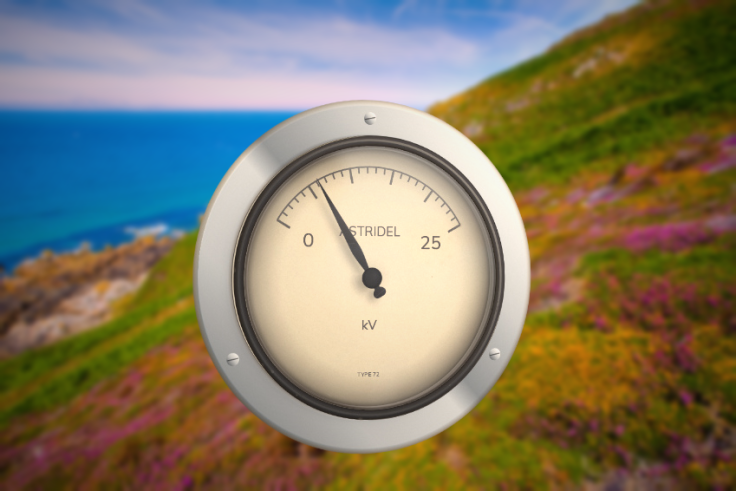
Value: 6 kV
